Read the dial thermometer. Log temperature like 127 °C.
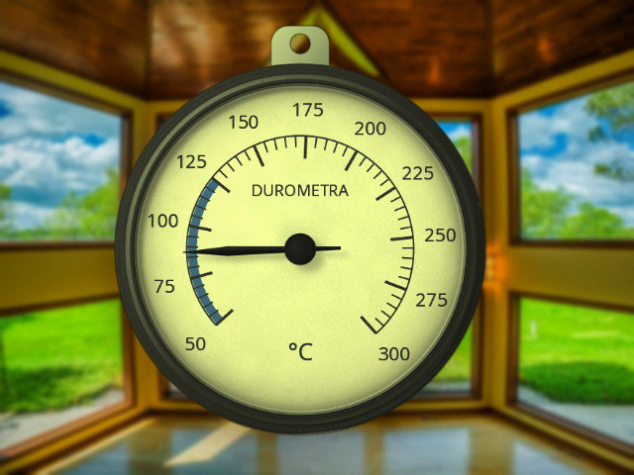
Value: 87.5 °C
